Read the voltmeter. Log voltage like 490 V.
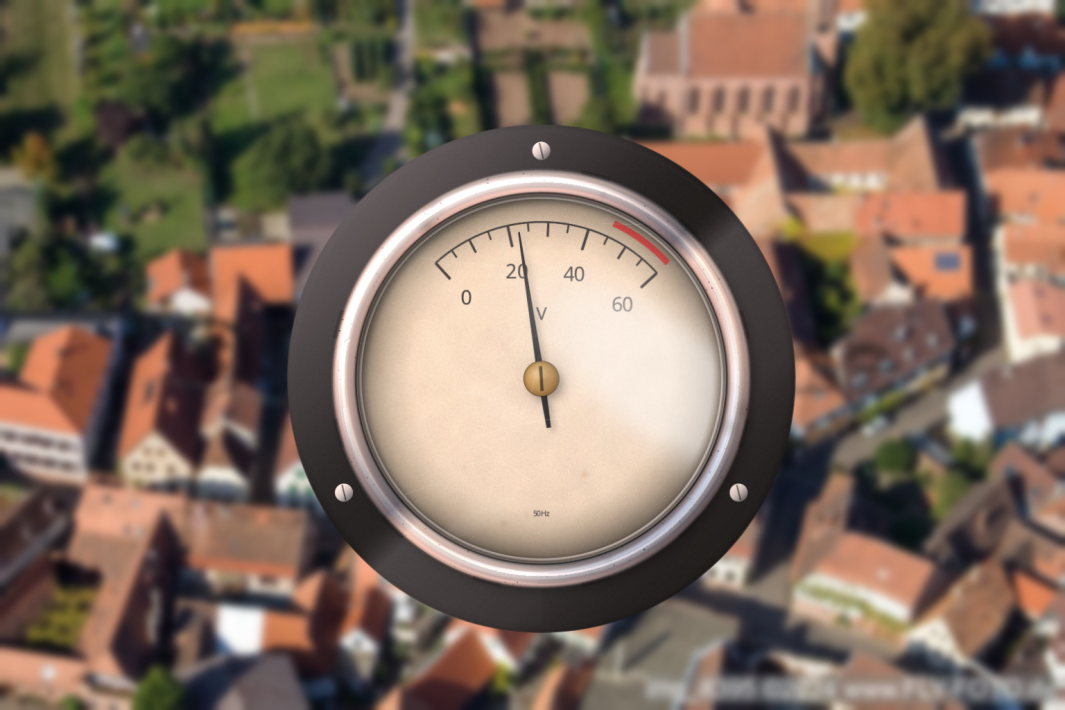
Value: 22.5 V
